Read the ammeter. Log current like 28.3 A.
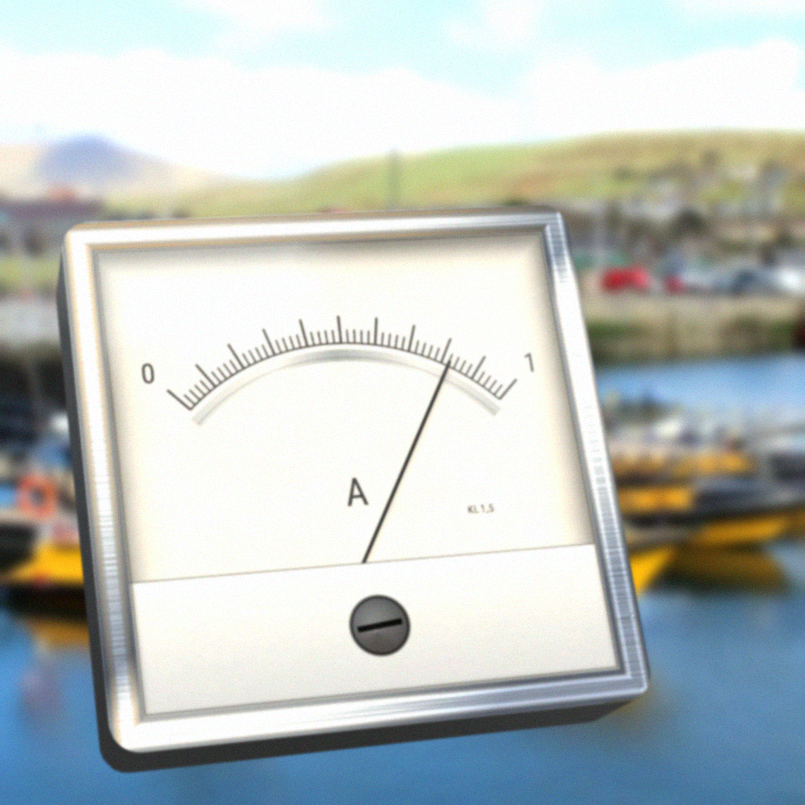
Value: 0.82 A
